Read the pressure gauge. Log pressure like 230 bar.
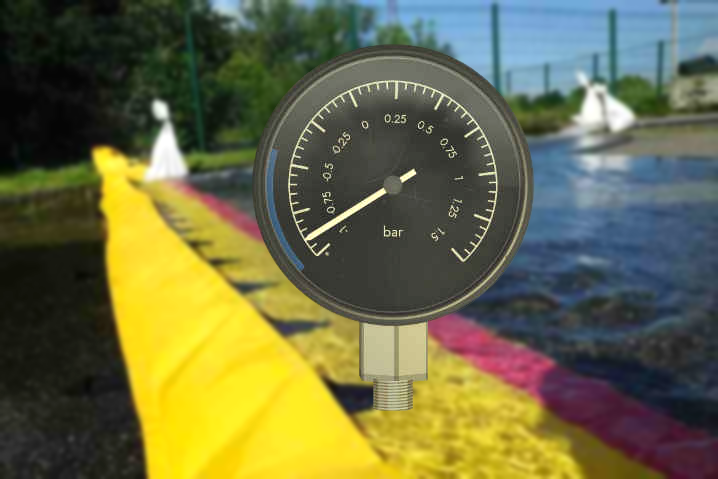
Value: -0.9 bar
